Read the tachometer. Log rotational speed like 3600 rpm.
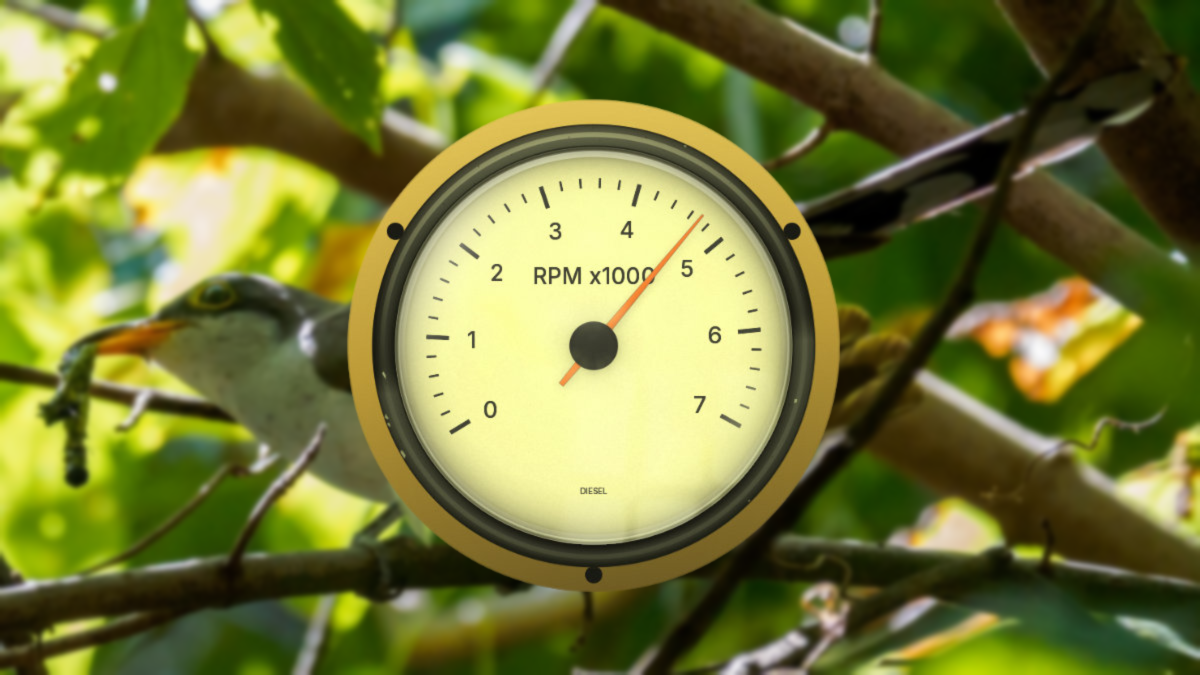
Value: 4700 rpm
